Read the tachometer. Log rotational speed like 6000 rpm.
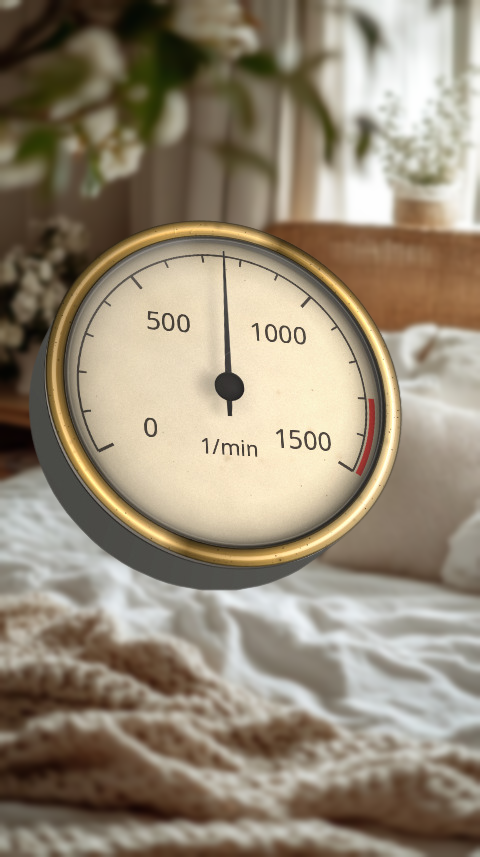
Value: 750 rpm
